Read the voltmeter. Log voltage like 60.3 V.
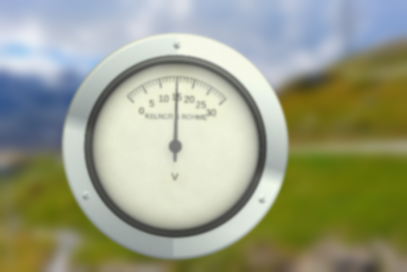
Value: 15 V
